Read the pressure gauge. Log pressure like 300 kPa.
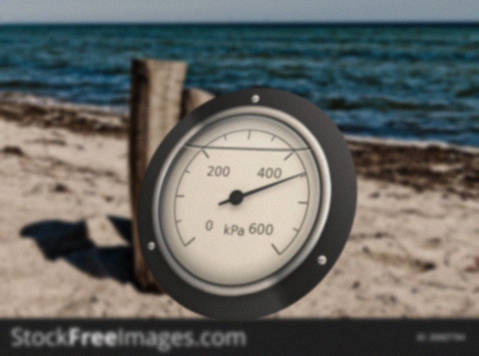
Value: 450 kPa
